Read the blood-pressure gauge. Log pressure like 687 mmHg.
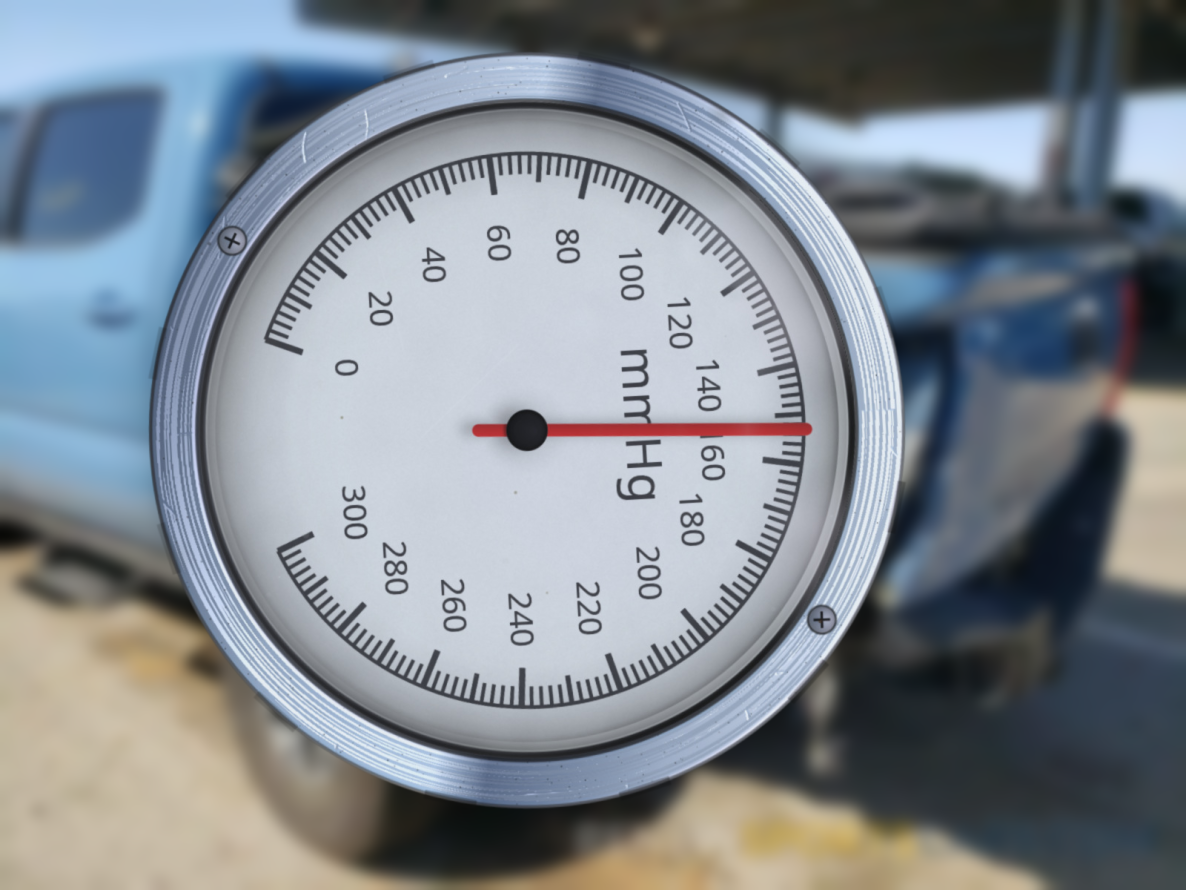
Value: 153 mmHg
